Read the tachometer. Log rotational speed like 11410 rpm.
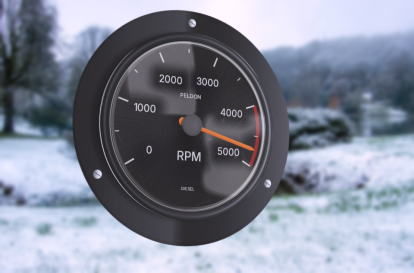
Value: 4750 rpm
